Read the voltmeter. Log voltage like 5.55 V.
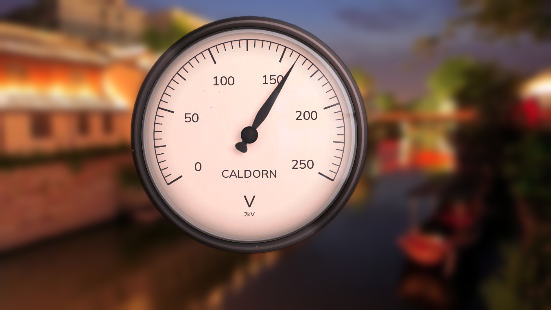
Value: 160 V
